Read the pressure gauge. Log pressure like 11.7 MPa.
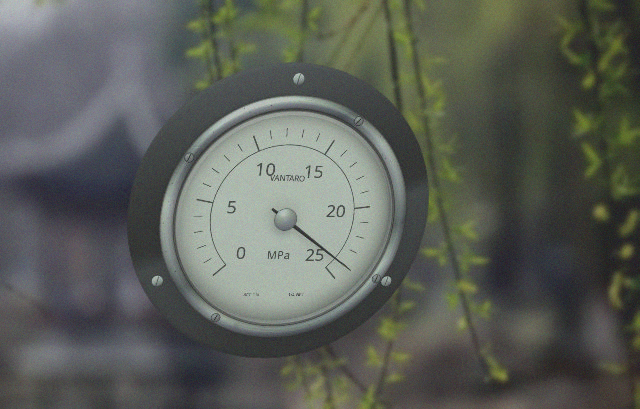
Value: 24 MPa
